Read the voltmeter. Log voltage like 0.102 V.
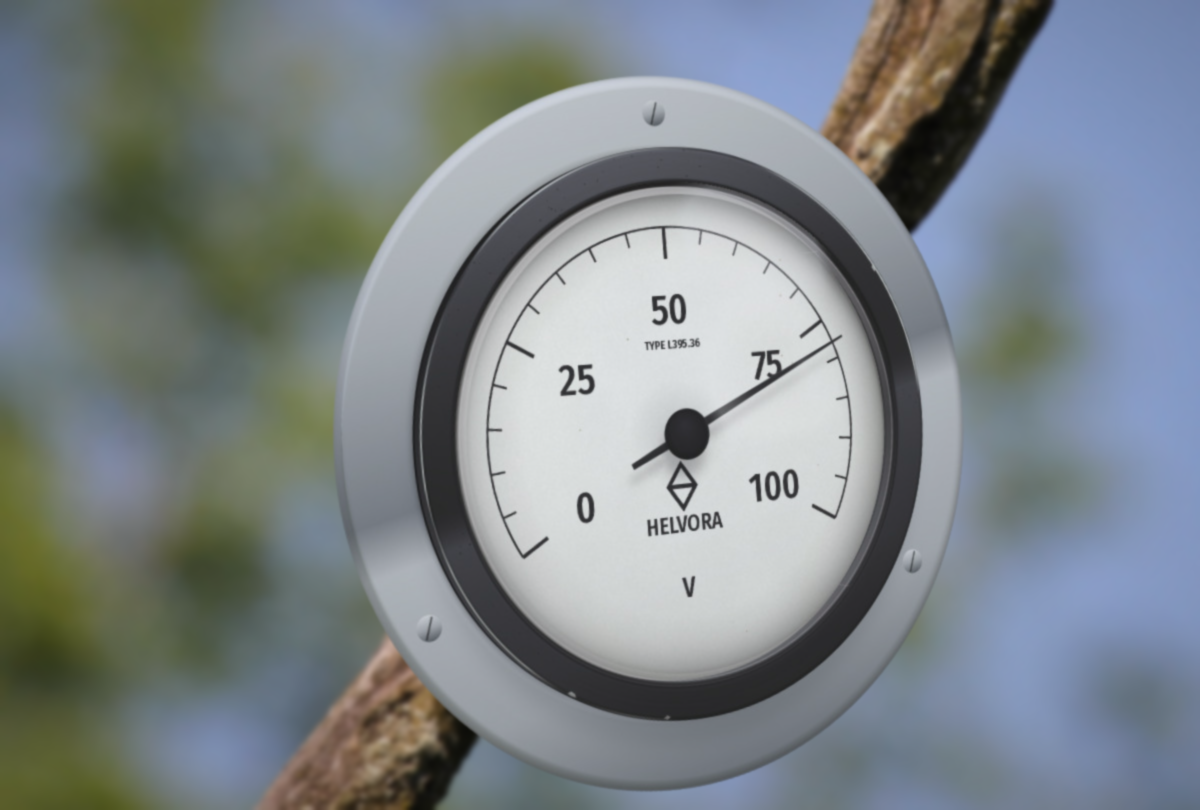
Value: 77.5 V
